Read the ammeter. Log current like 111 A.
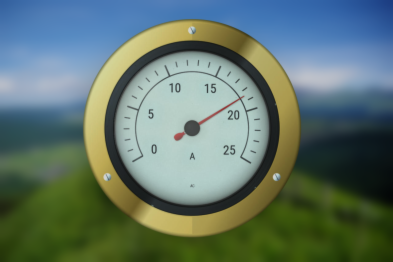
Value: 18.5 A
